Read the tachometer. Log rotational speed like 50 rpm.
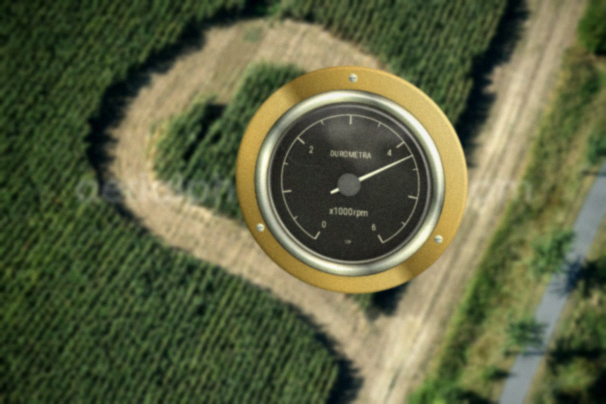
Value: 4250 rpm
